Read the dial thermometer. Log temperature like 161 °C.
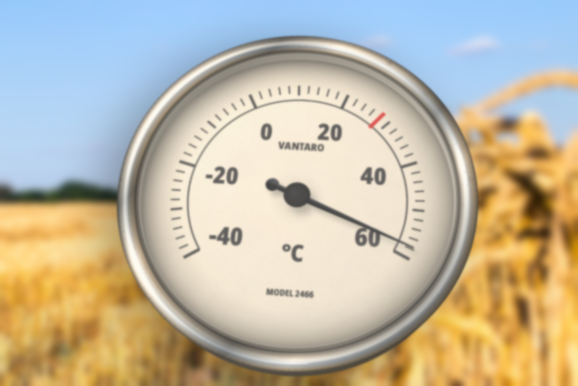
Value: 58 °C
